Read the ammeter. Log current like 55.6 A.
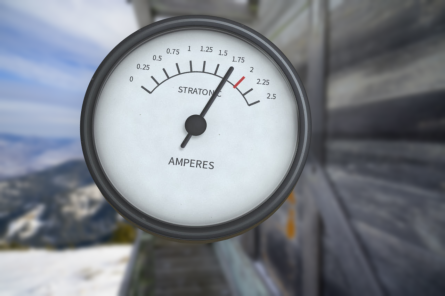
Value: 1.75 A
